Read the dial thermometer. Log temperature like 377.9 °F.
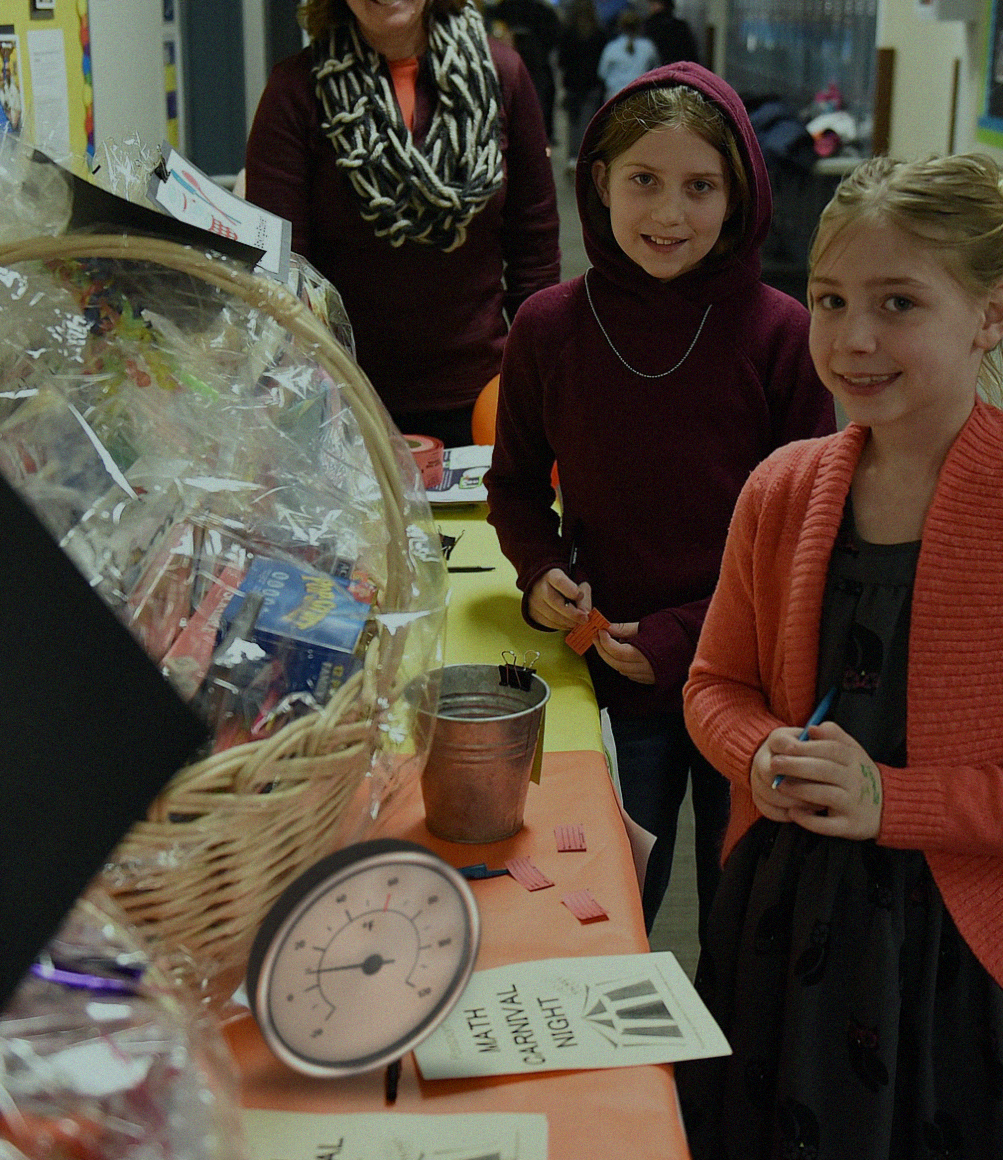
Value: 10 °F
